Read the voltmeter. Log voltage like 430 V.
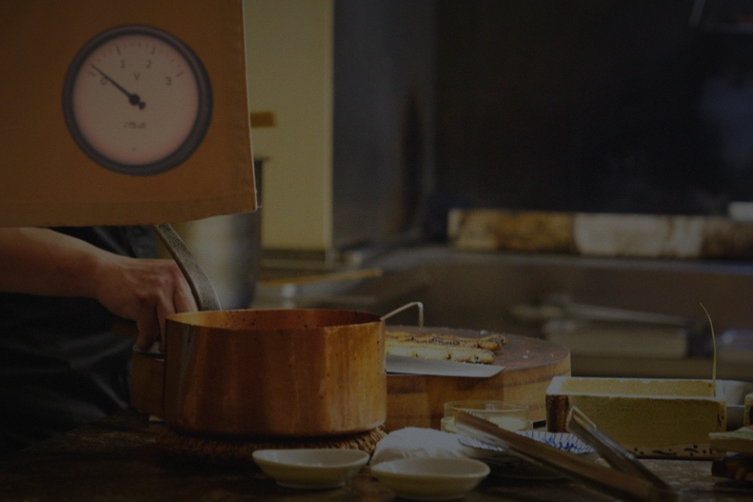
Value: 0.2 V
